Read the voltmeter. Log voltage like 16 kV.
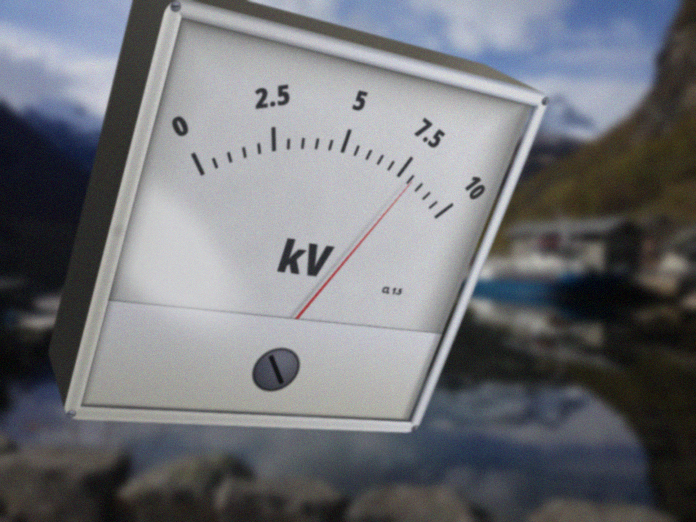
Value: 8 kV
